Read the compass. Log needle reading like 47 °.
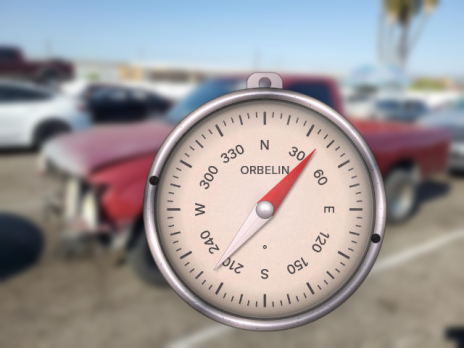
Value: 40 °
